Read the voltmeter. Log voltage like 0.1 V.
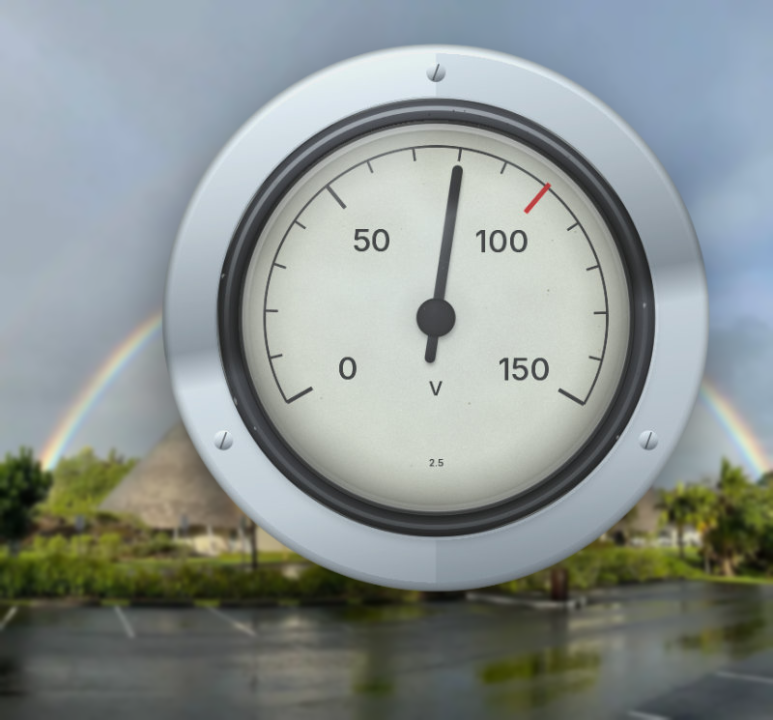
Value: 80 V
